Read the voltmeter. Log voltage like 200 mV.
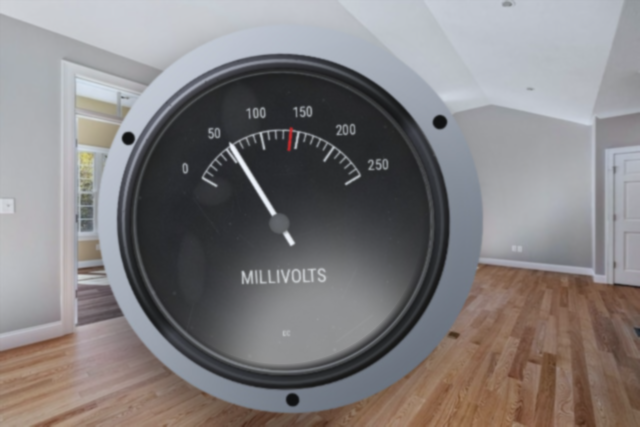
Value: 60 mV
